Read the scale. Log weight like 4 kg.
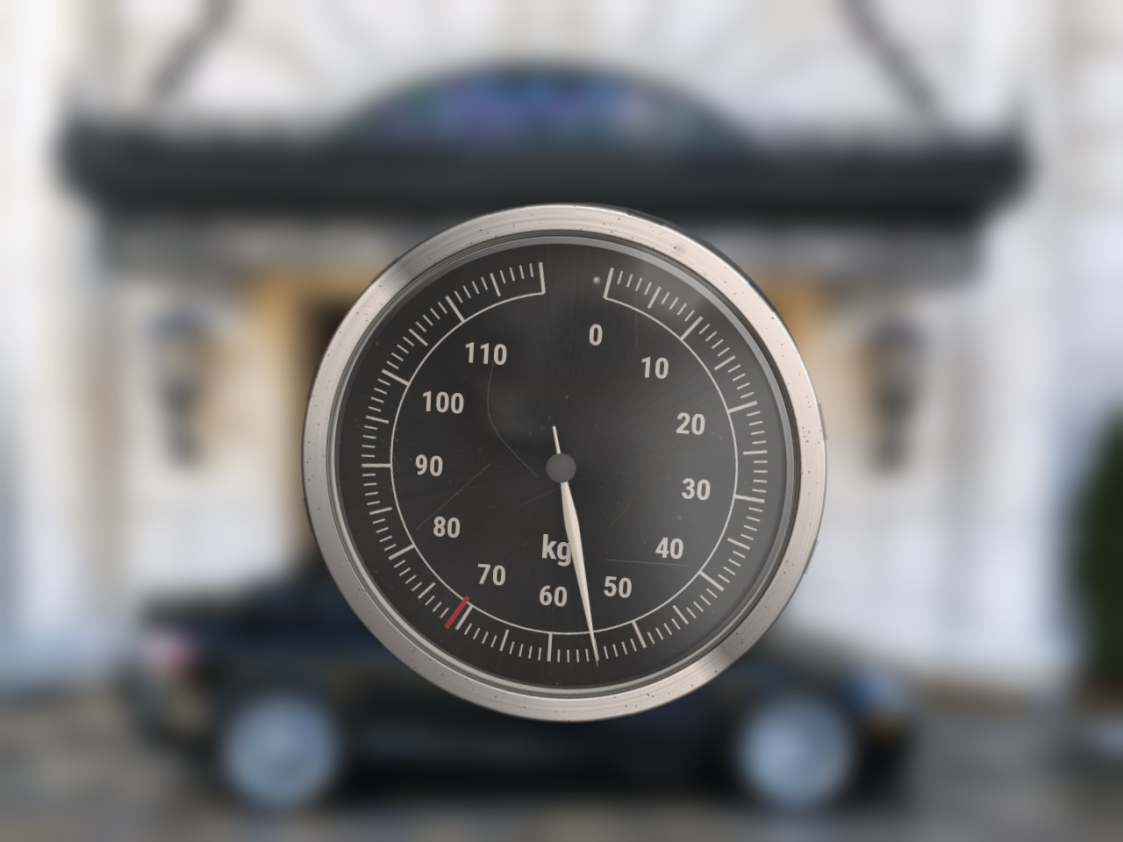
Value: 55 kg
